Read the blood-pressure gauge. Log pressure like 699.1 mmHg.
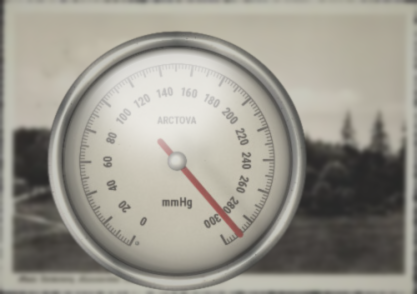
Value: 290 mmHg
